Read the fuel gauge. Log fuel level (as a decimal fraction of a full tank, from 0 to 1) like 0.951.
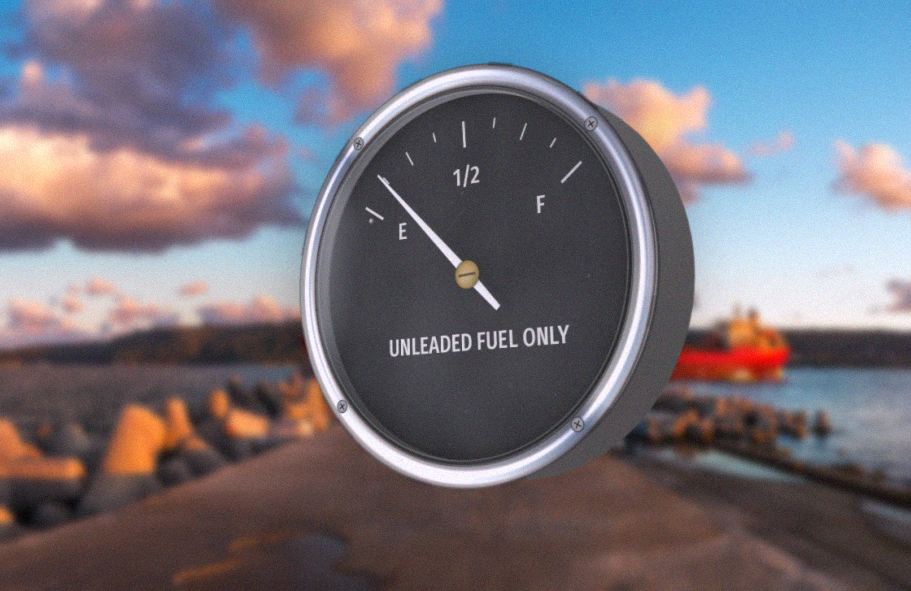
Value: 0.125
